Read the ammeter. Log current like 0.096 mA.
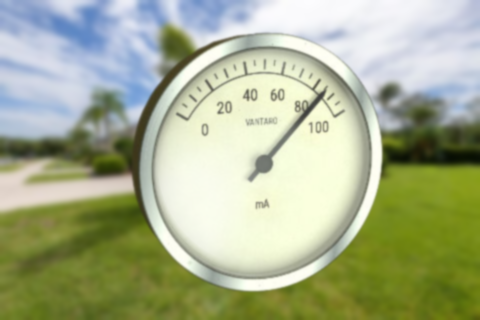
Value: 85 mA
